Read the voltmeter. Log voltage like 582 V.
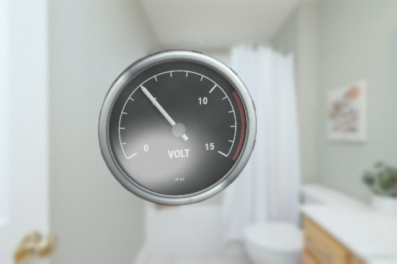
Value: 5 V
